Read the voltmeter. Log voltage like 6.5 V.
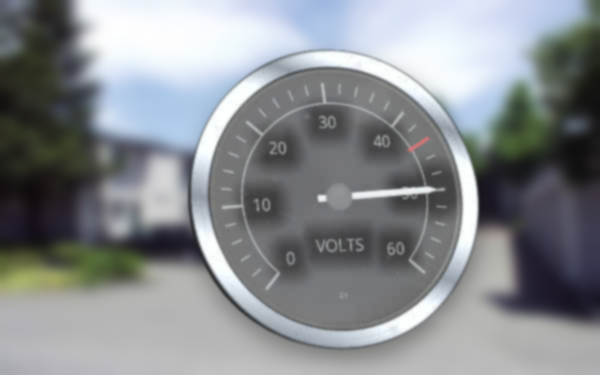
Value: 50 V
